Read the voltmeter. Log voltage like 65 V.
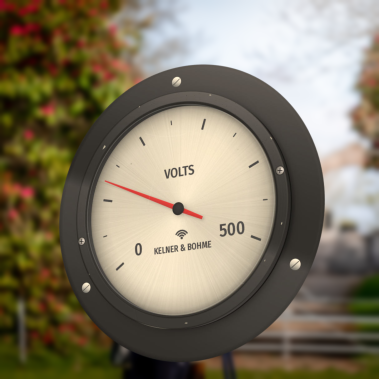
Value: 125 V
